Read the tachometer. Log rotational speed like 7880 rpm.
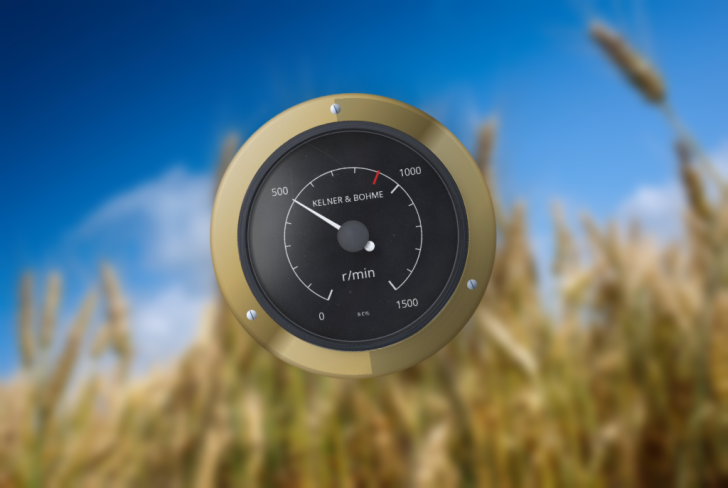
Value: 500 rpm
